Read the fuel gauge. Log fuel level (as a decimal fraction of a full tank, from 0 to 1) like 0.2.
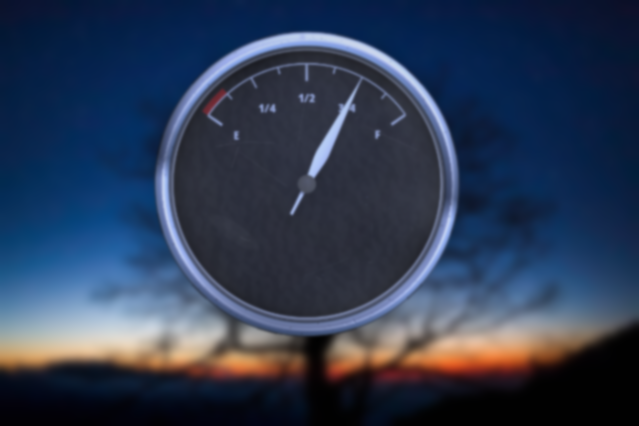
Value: 0.75
